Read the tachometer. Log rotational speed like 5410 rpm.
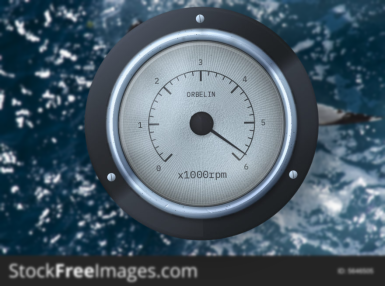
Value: 5800 rpm
